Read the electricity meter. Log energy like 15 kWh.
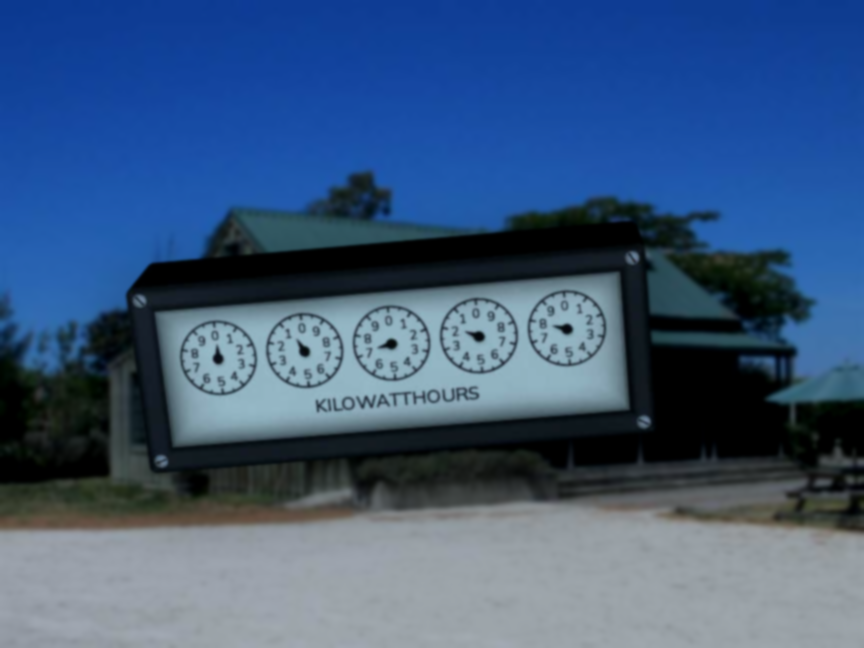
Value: 718 kWh
